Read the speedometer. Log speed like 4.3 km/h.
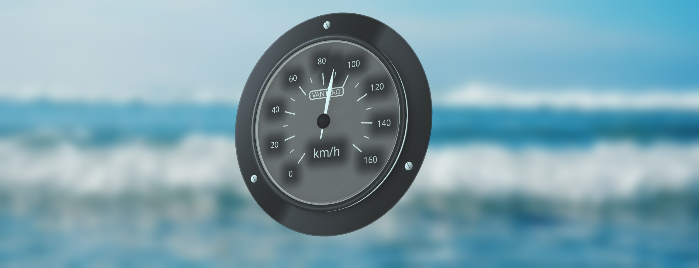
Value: 90 km/h
